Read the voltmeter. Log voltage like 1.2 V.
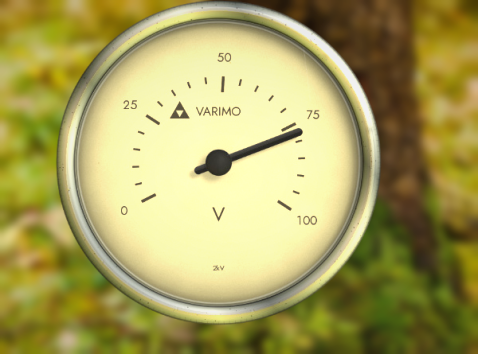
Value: 77.5 V
